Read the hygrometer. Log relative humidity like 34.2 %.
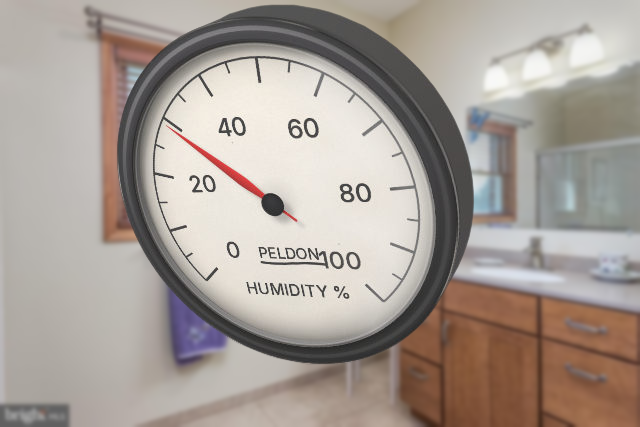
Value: 30 %
